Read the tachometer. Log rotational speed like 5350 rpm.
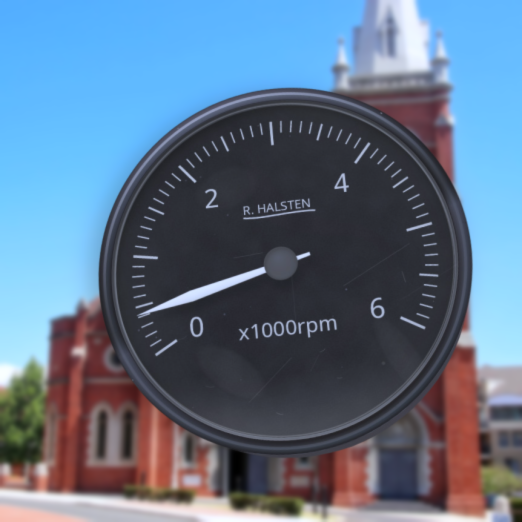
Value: 400 rpm
